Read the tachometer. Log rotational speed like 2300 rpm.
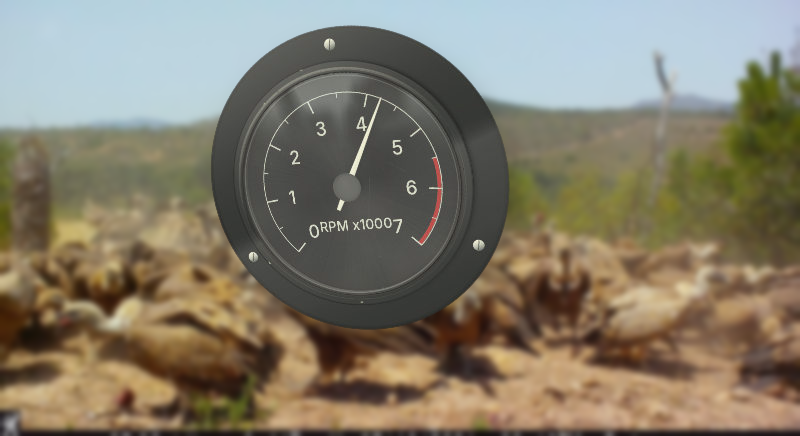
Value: 4250 rpm
